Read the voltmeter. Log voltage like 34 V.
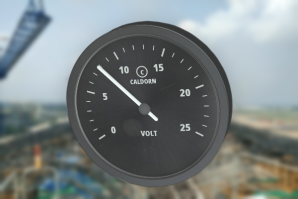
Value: 8 V
